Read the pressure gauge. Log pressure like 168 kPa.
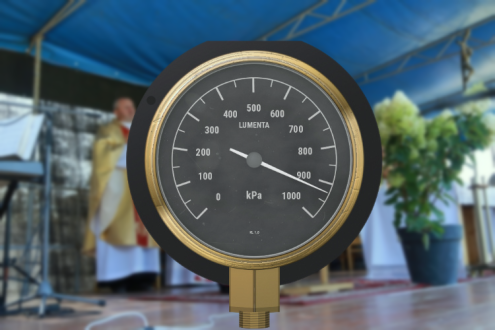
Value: 925 kPa
